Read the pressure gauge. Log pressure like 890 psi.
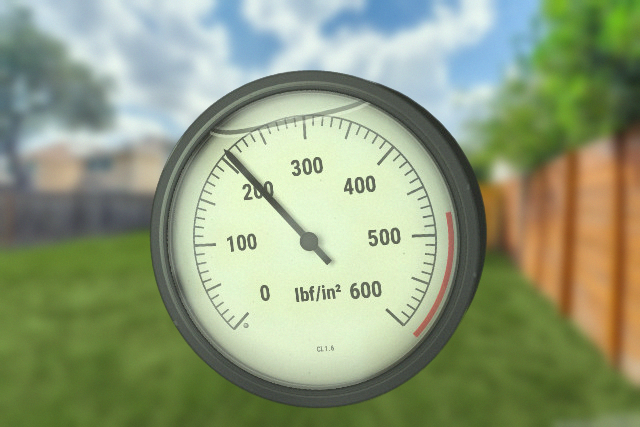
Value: 210 psi
